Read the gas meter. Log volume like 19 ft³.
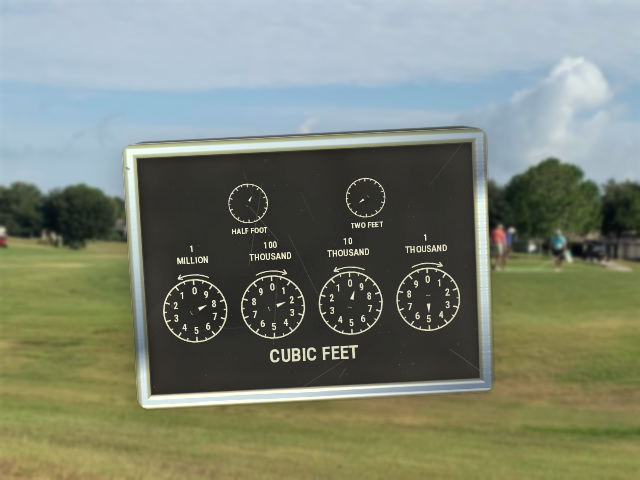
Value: 819500 ft³
